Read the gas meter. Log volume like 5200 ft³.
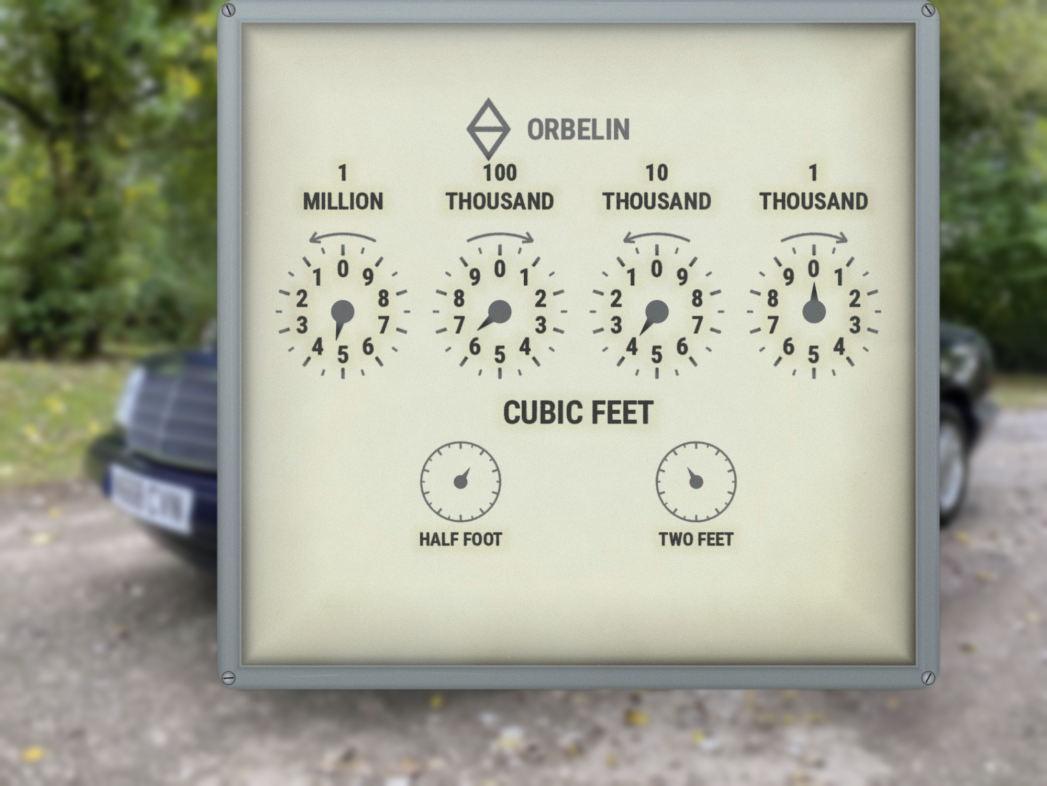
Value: 464000 ft³
